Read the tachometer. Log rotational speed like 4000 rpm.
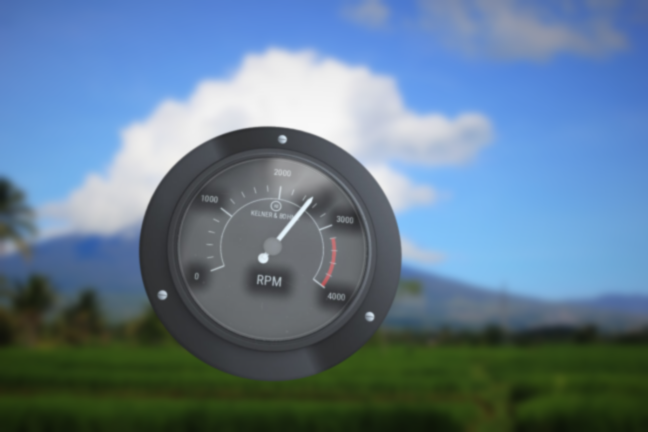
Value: 2500 rpm
